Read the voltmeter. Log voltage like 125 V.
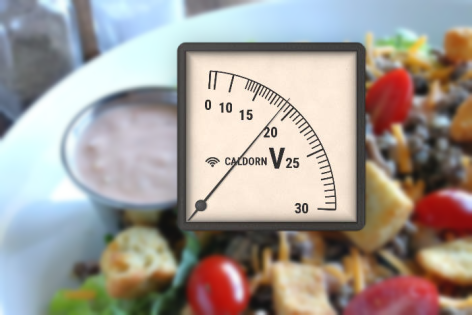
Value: 19 V
